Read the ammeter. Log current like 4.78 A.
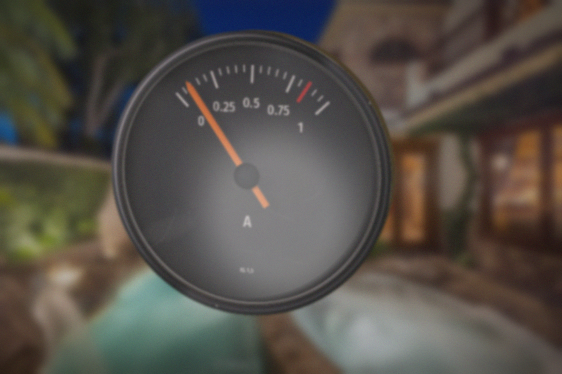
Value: 0.1 A
